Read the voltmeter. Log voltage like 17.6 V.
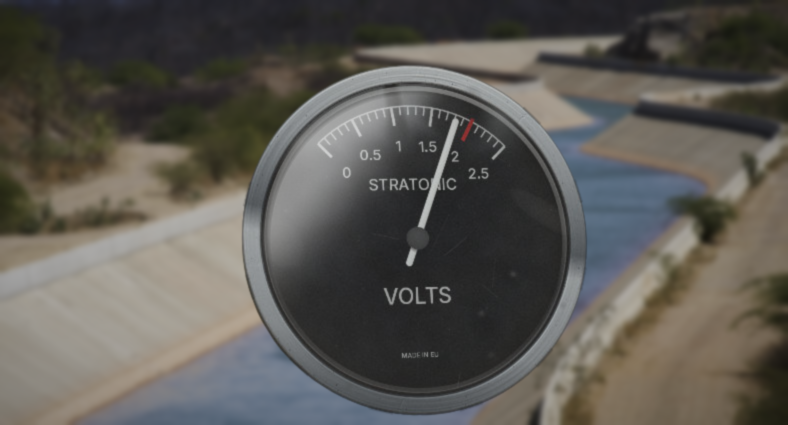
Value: 1.8 V
